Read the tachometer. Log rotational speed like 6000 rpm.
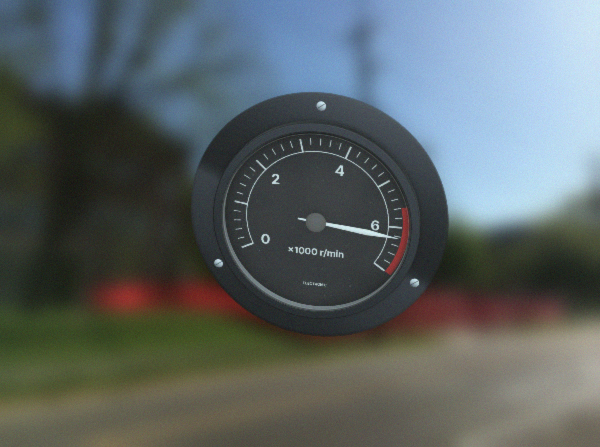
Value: 6200 rpm
